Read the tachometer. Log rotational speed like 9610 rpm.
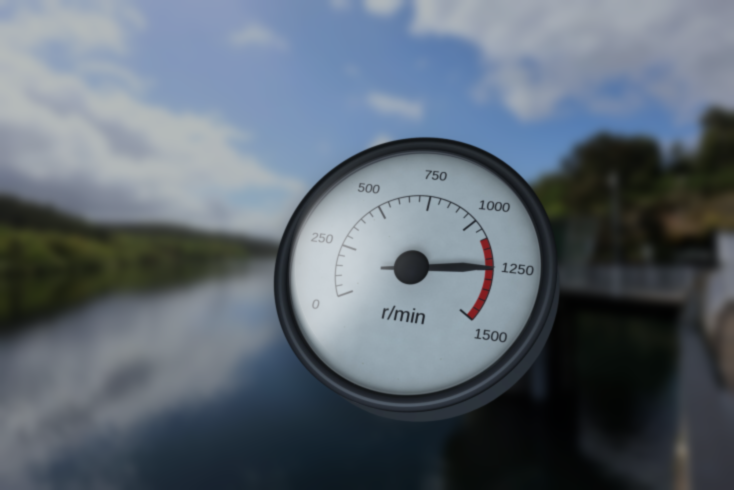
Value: 1250 rpm
